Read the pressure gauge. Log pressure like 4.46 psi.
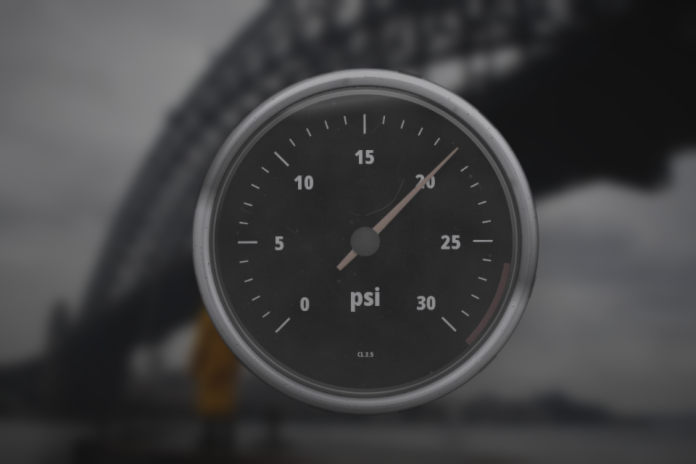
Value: 20 psi
